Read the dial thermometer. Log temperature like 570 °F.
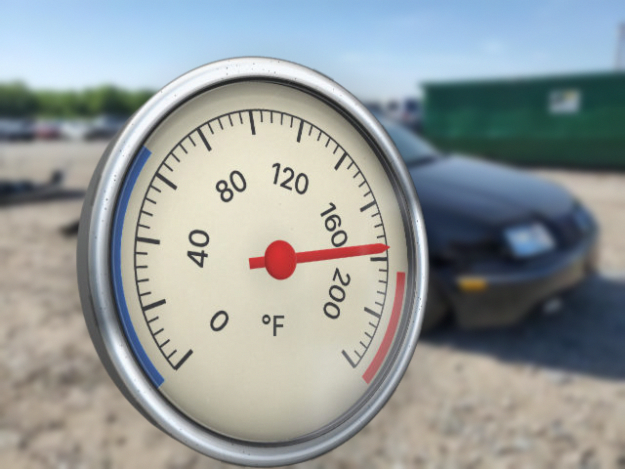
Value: 176 °F
